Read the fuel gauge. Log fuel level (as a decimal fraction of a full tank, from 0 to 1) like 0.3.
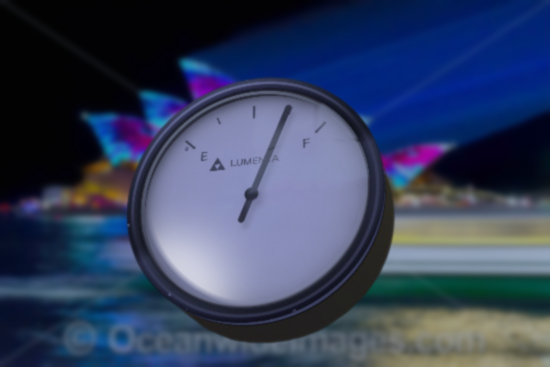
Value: 0.75
